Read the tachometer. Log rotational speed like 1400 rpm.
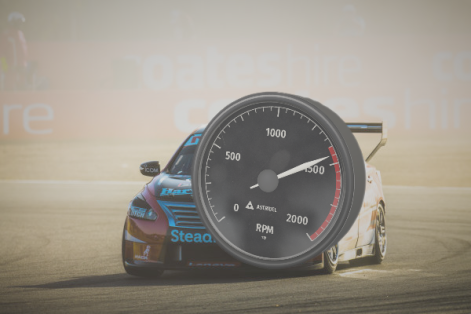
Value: 1450 rpm
